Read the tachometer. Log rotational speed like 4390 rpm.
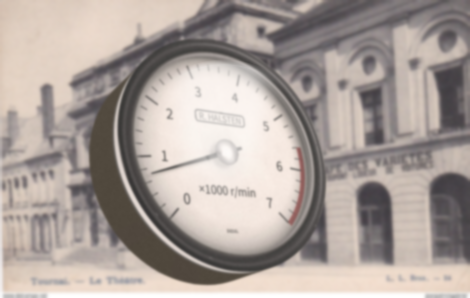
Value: 700 rpm
